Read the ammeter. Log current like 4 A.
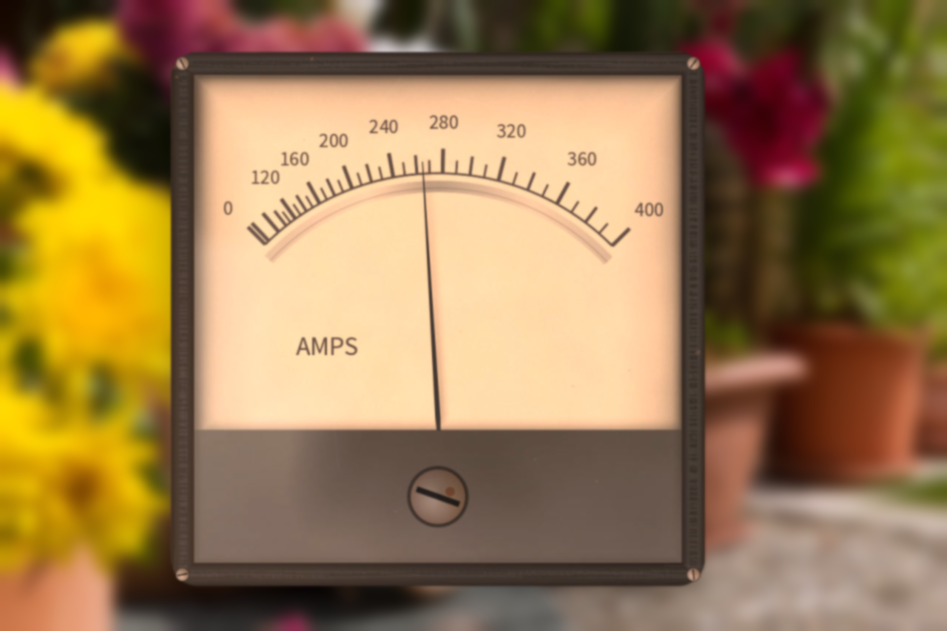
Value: 265 A
